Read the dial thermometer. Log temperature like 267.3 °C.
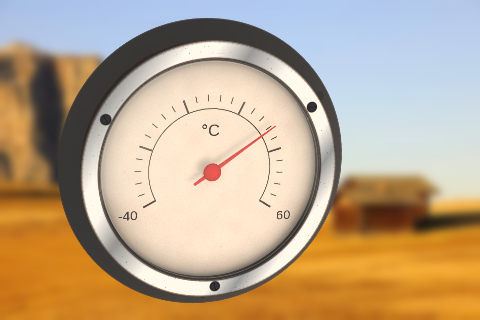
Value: 32 °C
